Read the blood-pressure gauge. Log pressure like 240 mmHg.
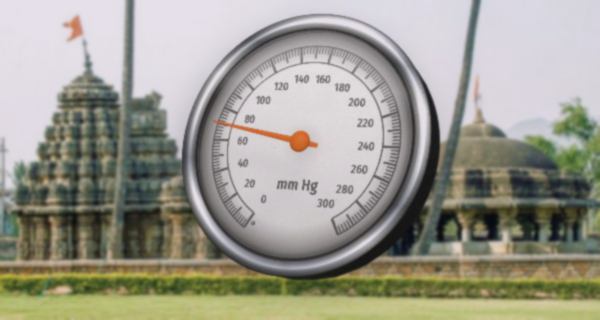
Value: 70 mmHg
